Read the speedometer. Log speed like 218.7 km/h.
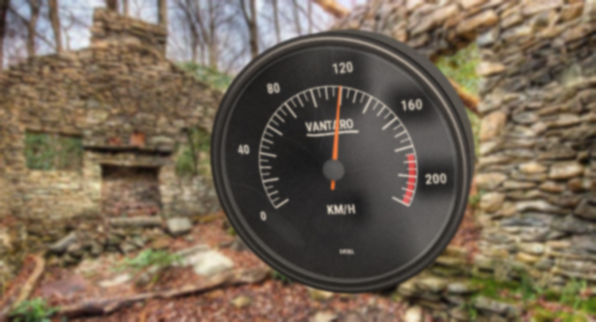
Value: 120 km/h
